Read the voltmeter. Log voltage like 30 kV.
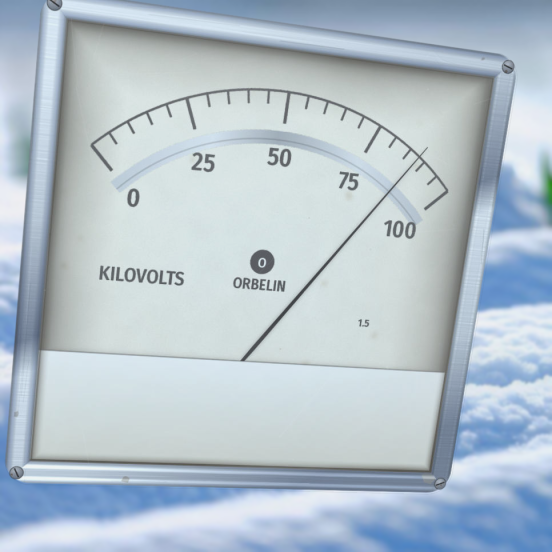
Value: 87.5 kV
